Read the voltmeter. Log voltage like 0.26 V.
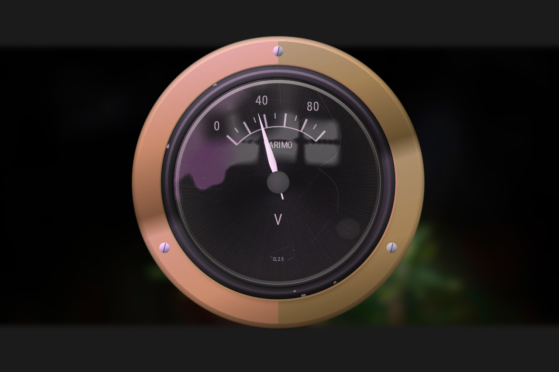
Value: 35 V
